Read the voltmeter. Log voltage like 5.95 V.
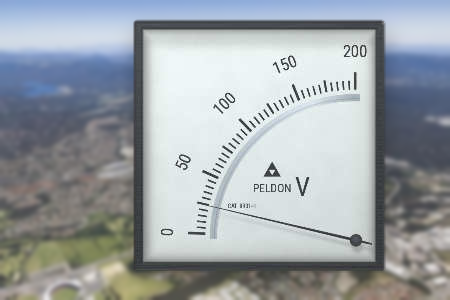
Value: 25 V
